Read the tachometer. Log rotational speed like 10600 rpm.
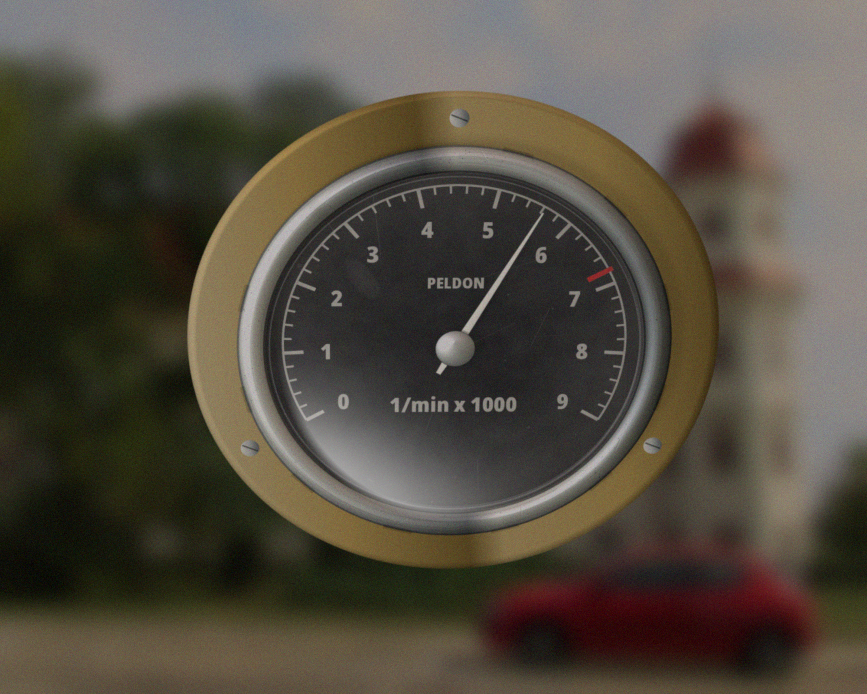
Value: 5600 rpm
